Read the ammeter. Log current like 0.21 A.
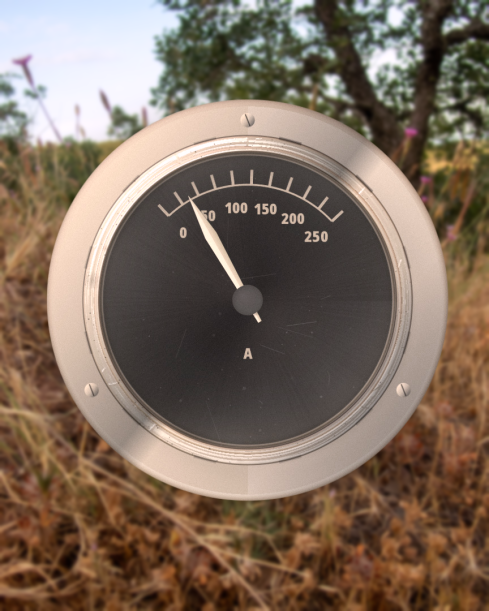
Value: 37.5 A
